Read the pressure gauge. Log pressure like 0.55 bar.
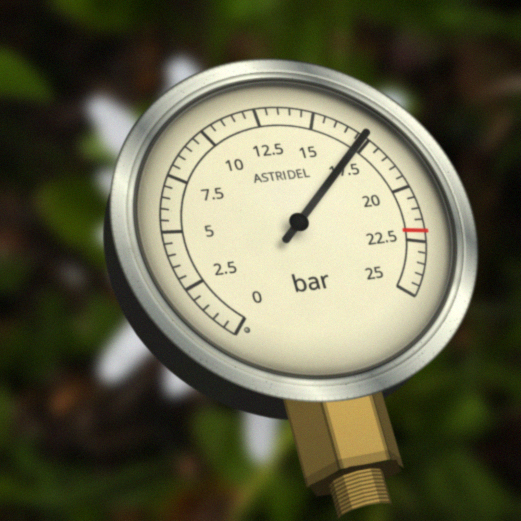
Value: 17.25 bar
